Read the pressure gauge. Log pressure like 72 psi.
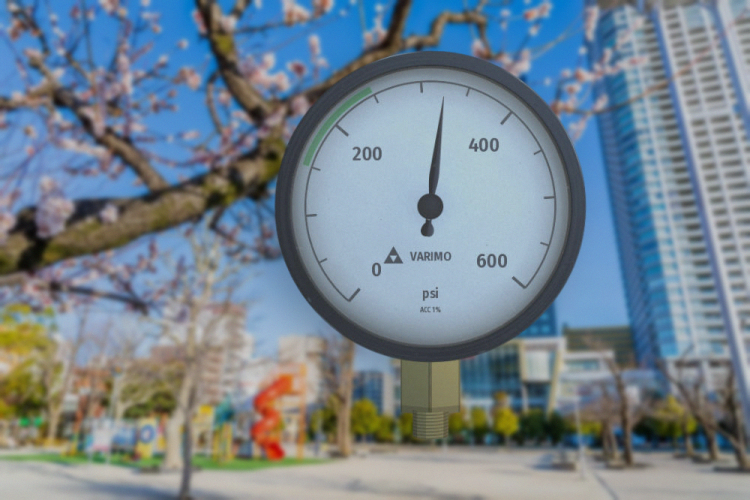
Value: 325 psi
